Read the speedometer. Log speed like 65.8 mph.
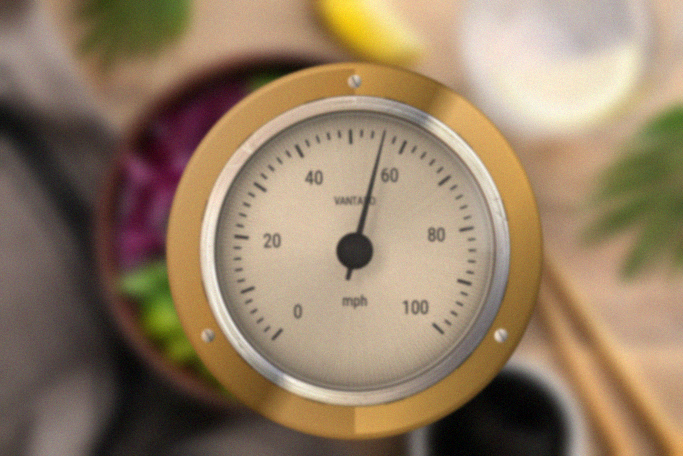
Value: 56 mph
